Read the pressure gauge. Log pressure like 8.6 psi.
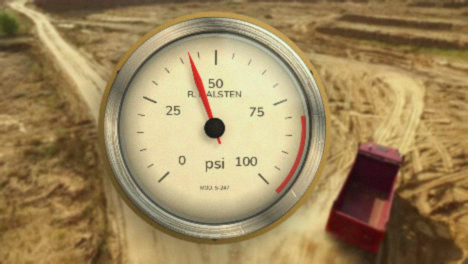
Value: 42.5 psi
